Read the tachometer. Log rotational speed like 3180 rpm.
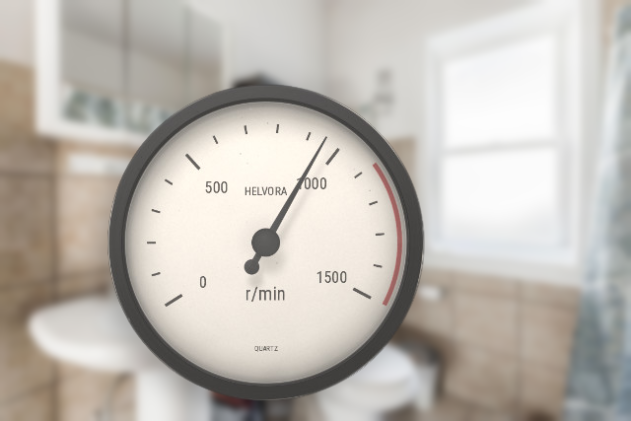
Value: 950 rpm
